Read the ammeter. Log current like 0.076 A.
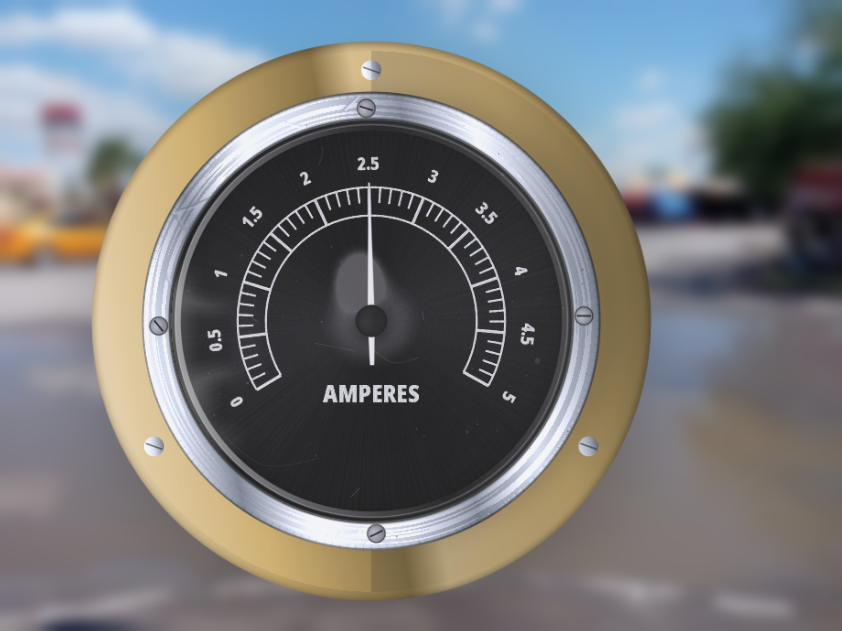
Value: 2.5 A
